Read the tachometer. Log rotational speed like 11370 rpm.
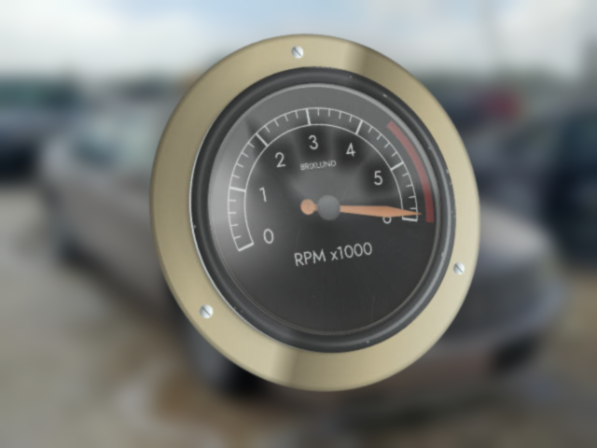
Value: 5900 rpm
